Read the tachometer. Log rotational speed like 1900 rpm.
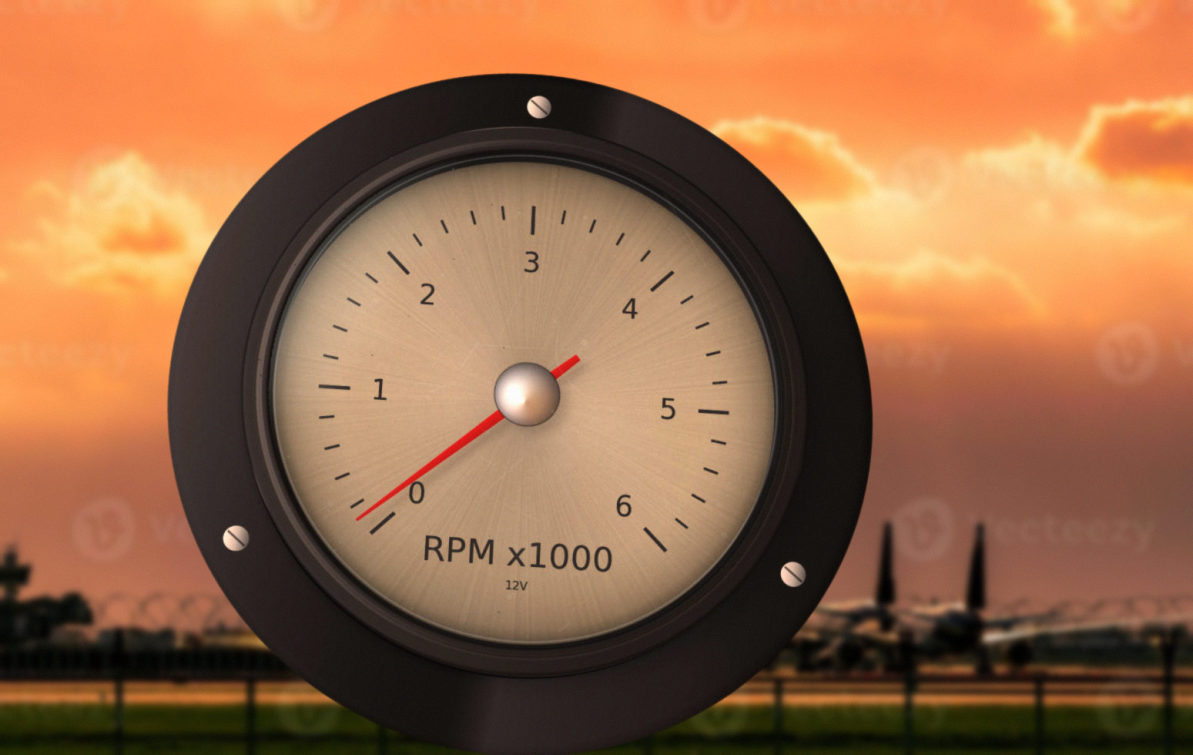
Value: 100 rpm
